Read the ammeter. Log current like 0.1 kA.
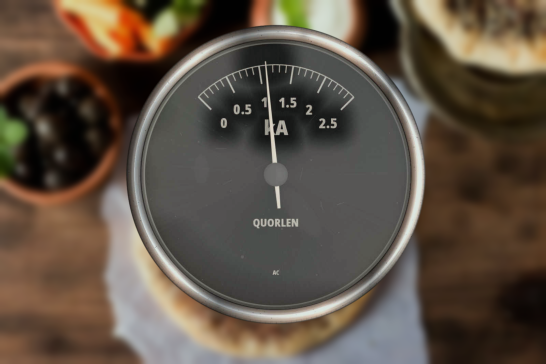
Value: 1.1 kA
